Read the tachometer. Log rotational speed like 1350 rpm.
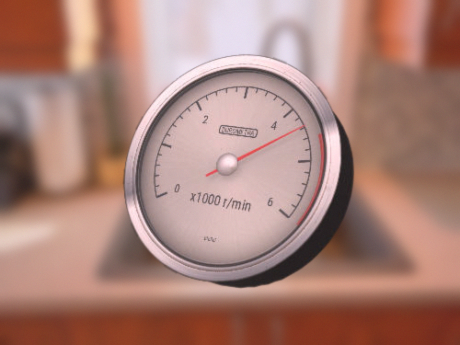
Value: 4400 rpm
